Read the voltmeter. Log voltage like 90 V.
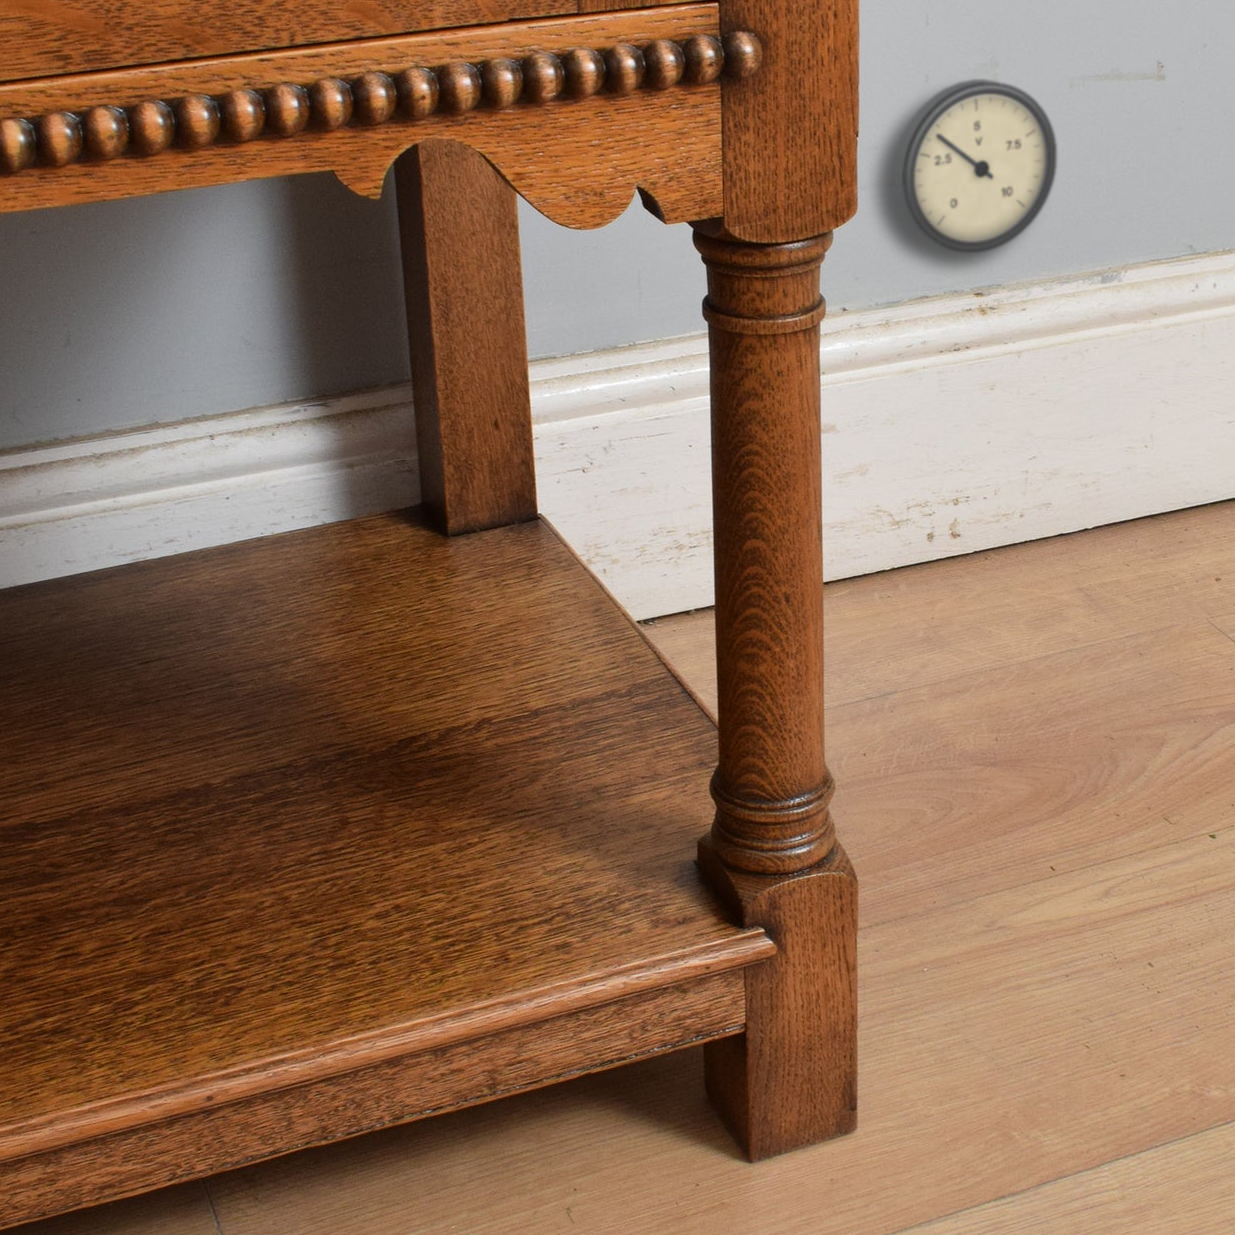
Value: 3.25 V
